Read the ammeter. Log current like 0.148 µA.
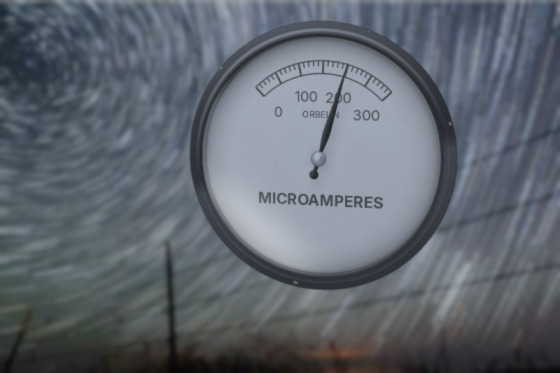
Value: 200 µA
